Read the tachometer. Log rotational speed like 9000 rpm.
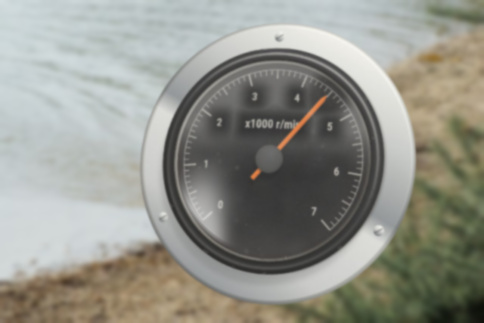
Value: 4500 rpm
